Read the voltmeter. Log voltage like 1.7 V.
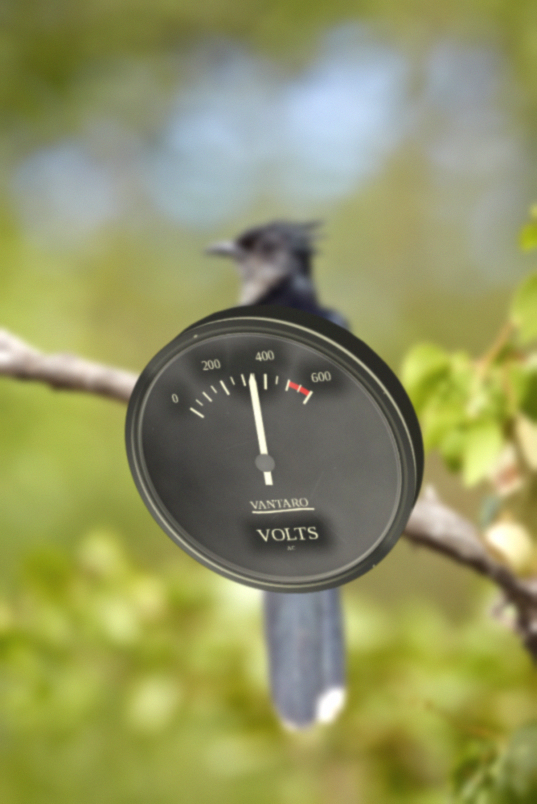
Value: 350 V
